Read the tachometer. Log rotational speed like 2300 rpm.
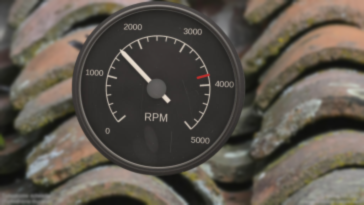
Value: 1600 rpm
